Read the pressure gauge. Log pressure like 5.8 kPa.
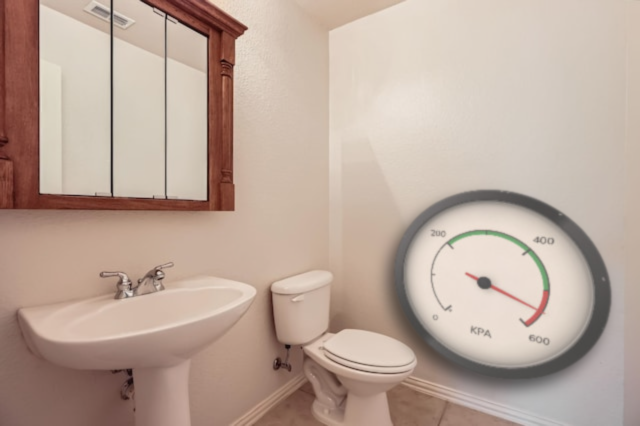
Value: 550 kPa
